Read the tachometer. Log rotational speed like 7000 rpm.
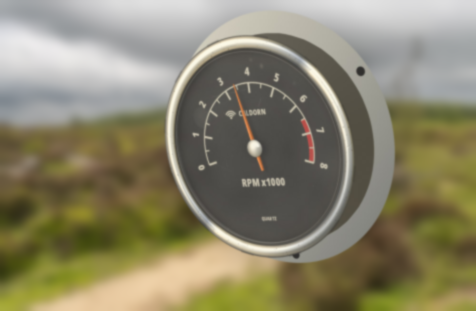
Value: 3500 rpm
